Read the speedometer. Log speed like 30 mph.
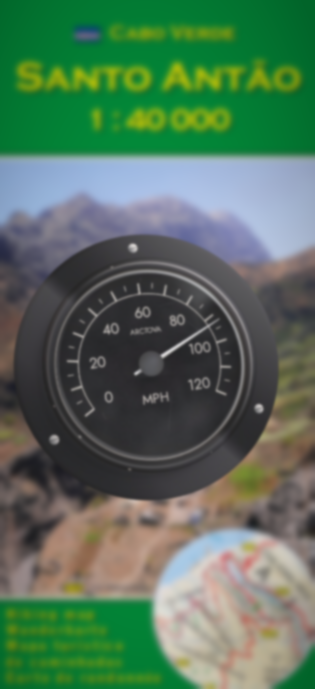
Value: 92.5 mph
